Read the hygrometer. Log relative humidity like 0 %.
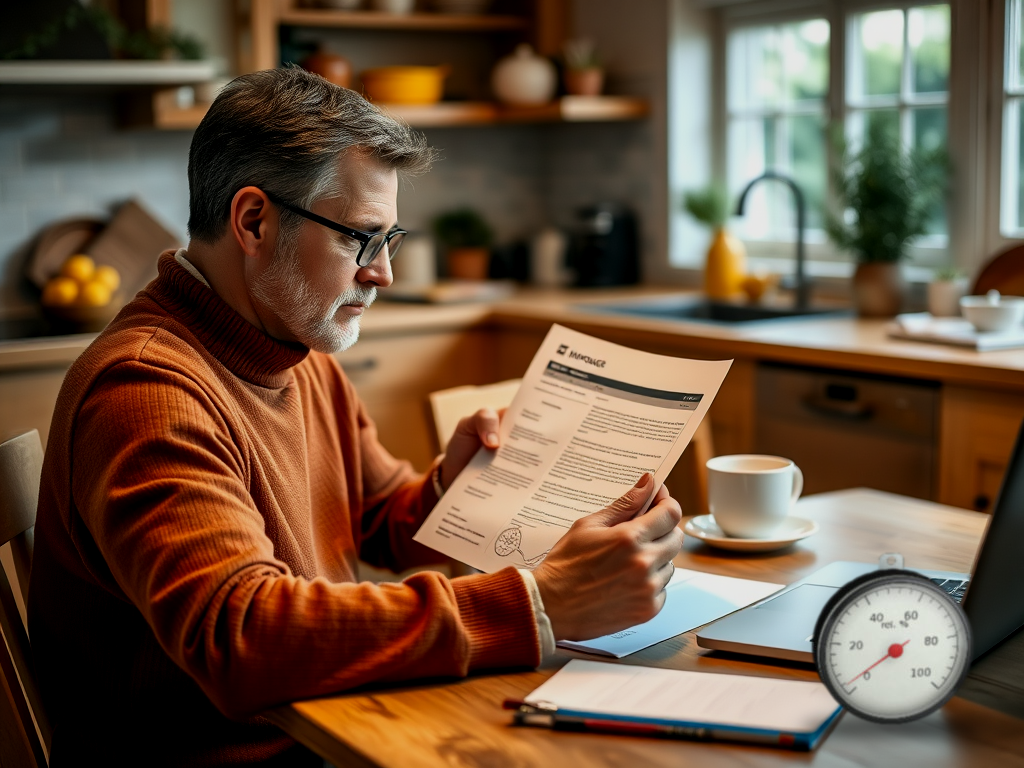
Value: 4 %
